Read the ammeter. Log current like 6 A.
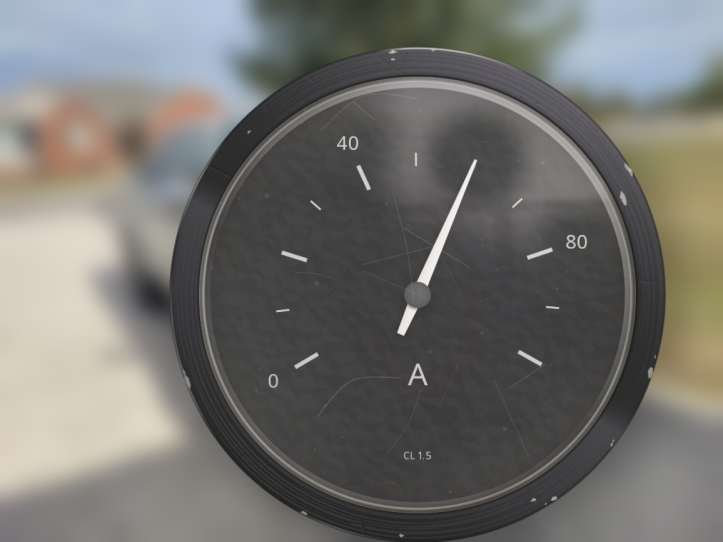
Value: 60 A
